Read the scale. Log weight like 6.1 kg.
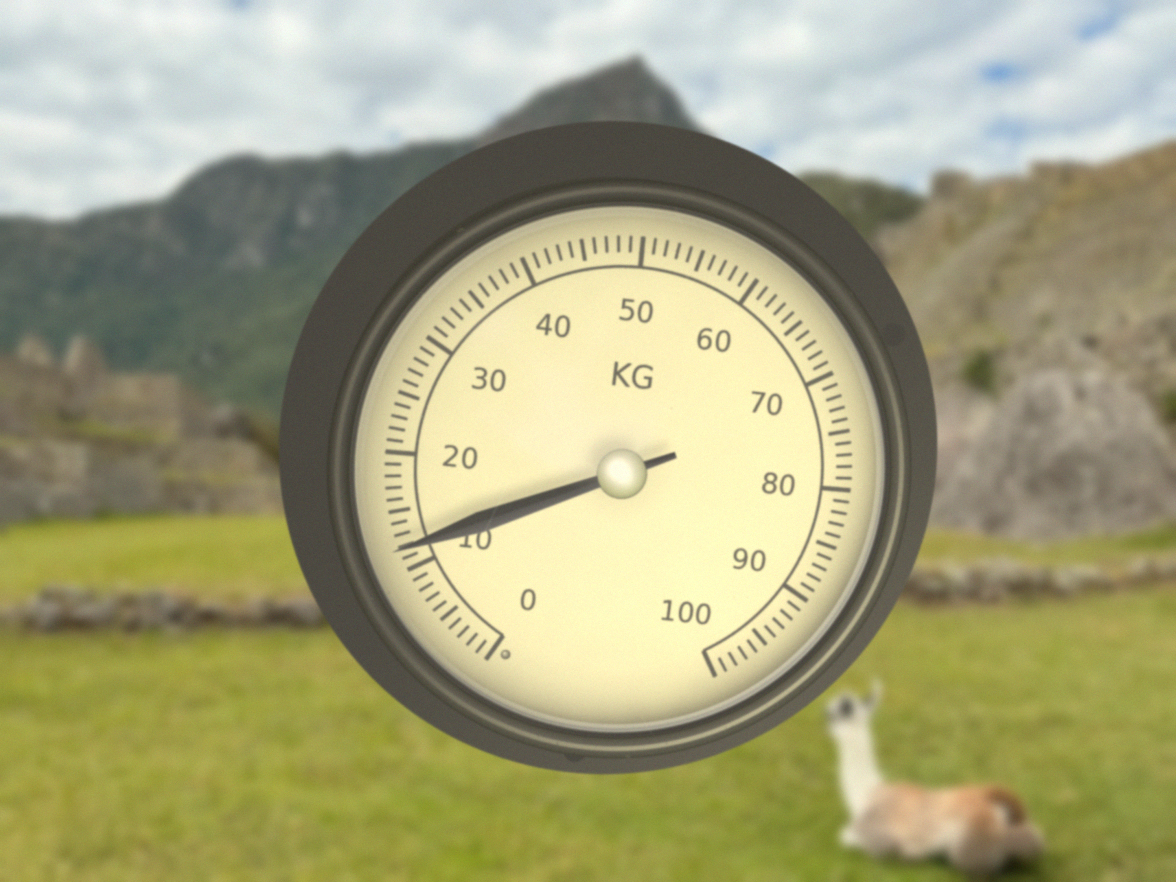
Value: 12 kg
